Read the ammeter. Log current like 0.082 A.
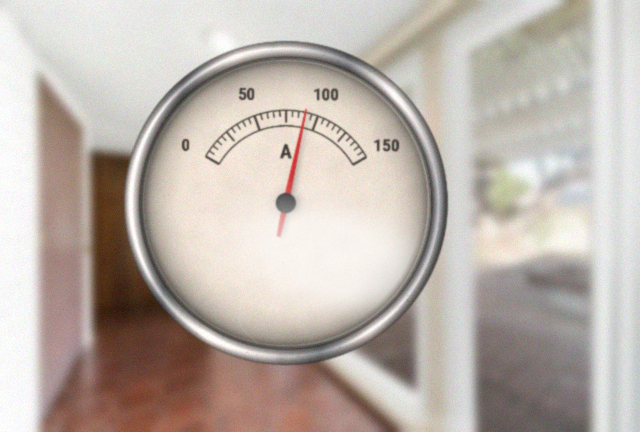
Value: 90 A
